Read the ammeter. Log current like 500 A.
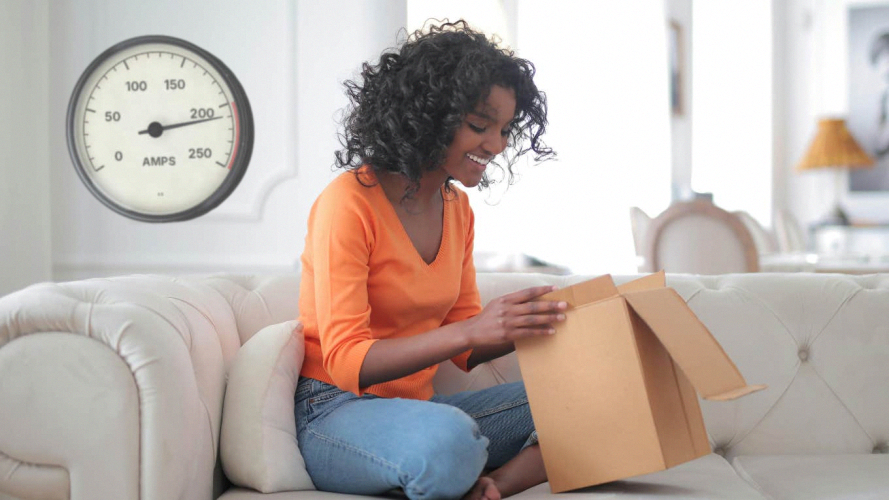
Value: 210 A
